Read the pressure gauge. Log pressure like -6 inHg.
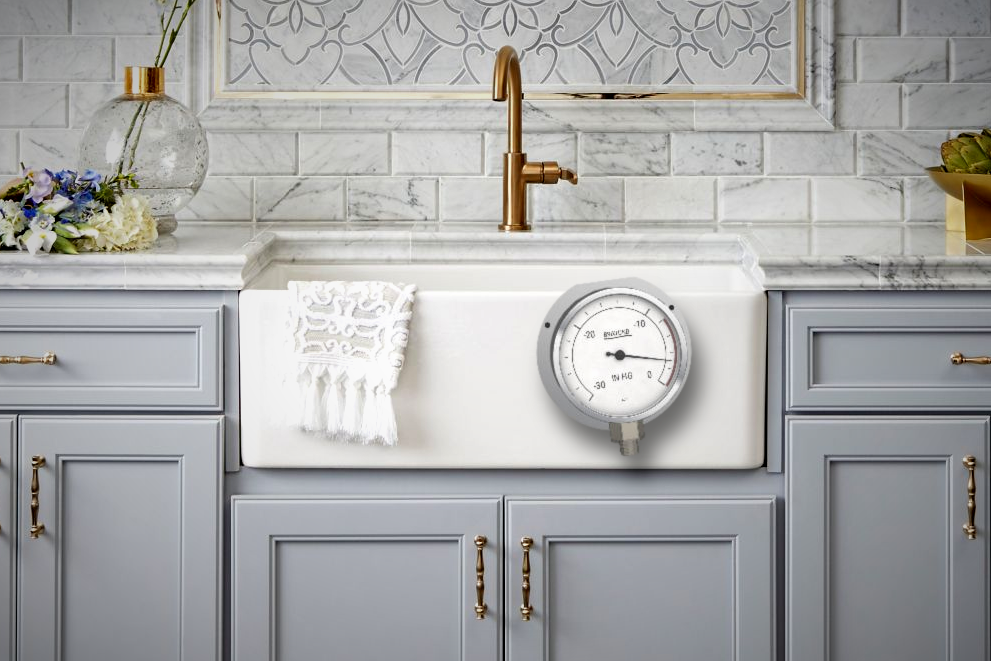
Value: -3 inHg
